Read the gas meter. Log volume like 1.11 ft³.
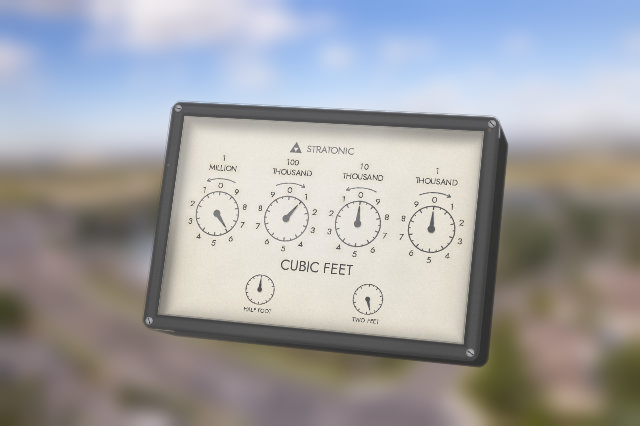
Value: 610000 ft³
